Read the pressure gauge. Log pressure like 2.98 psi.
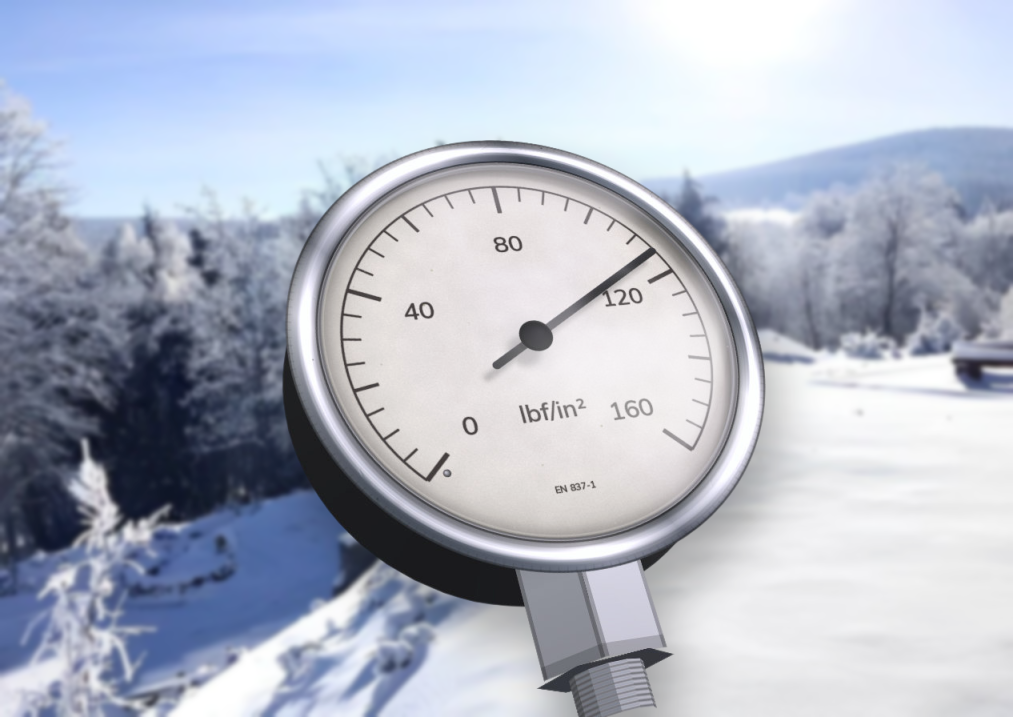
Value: 115 psi
